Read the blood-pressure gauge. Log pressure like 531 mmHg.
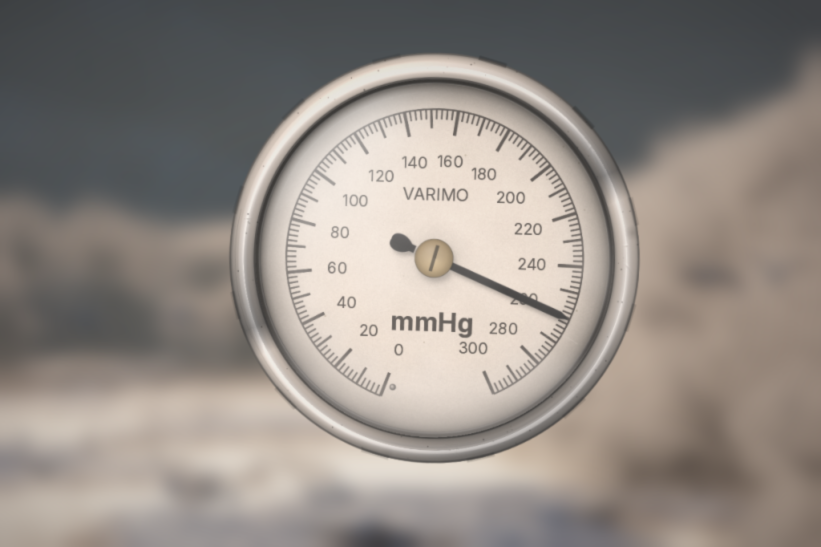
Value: 260 mmHg
